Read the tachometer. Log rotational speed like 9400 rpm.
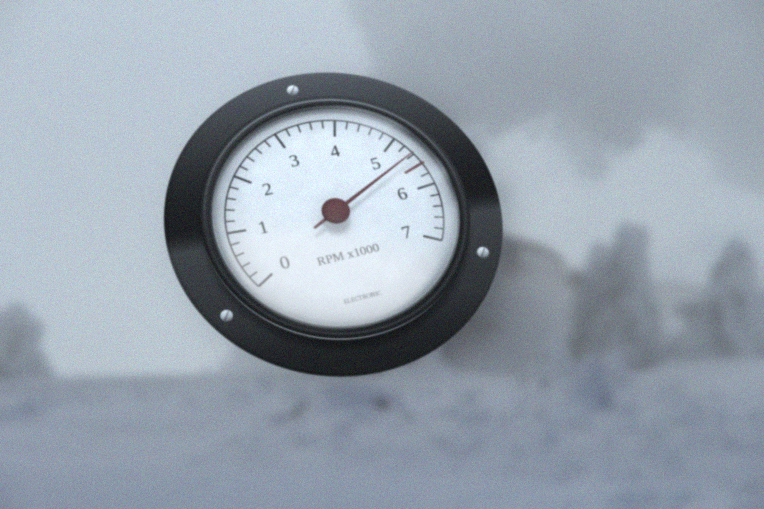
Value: 5400 rpm
